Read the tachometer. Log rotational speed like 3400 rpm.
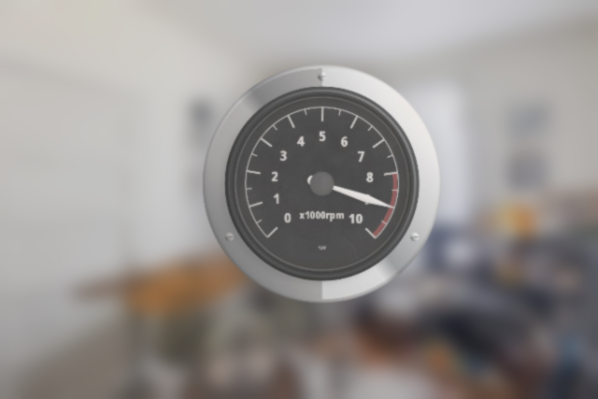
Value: 9000 rpm
